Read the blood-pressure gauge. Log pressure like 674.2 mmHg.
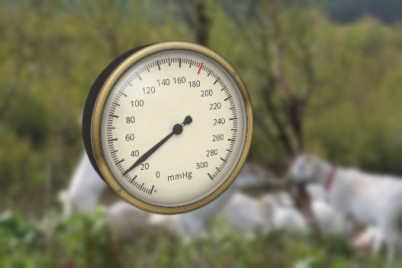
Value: 30 mmHg
